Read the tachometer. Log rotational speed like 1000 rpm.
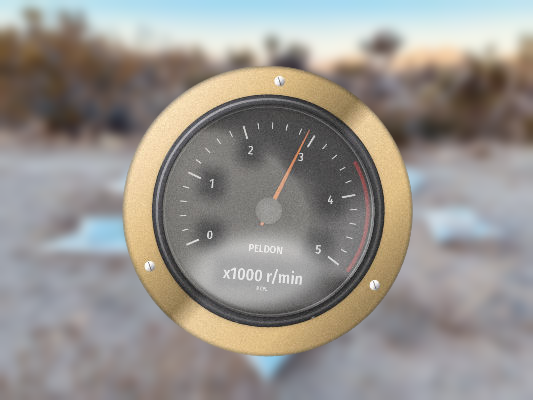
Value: 2900 rpm
